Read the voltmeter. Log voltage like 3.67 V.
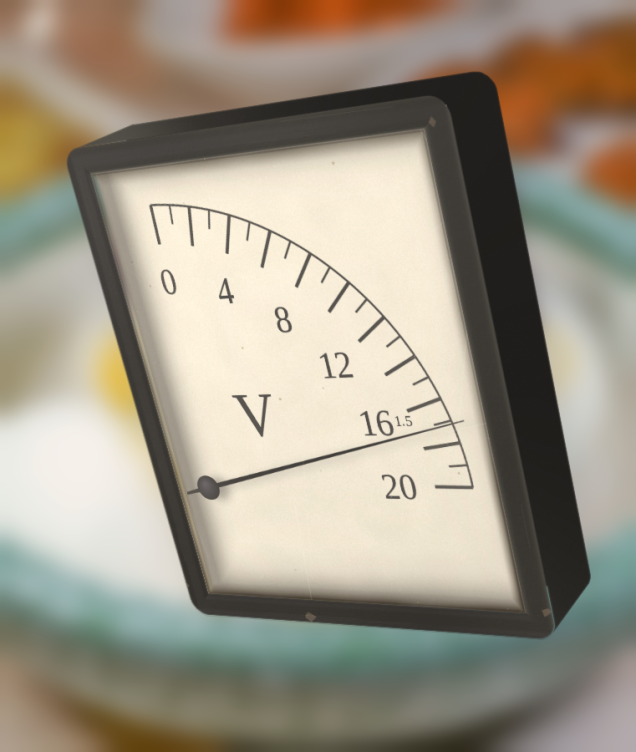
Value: 17 V
